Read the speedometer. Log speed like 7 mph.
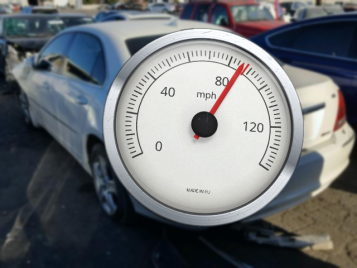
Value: 86 mph
